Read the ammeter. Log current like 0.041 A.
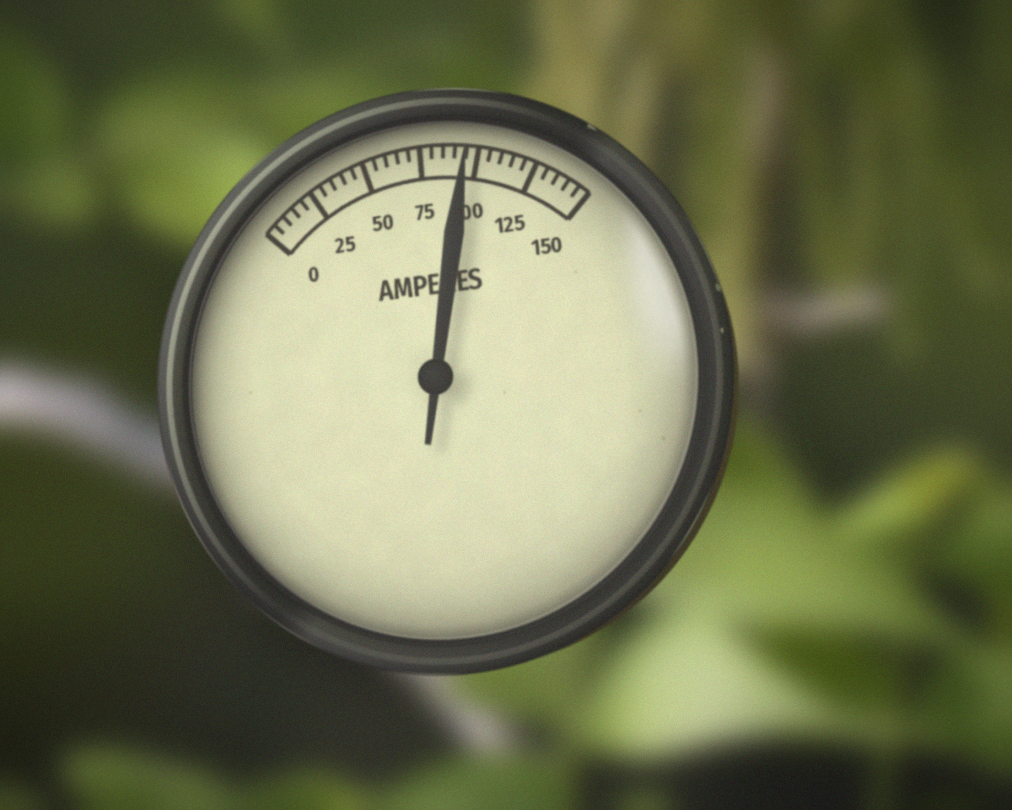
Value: 95 A
